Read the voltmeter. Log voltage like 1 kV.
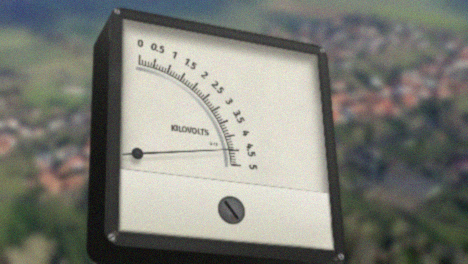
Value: 4.5 kV
